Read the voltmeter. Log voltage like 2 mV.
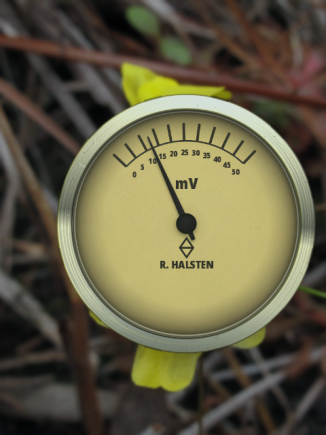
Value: 12.5 mV
